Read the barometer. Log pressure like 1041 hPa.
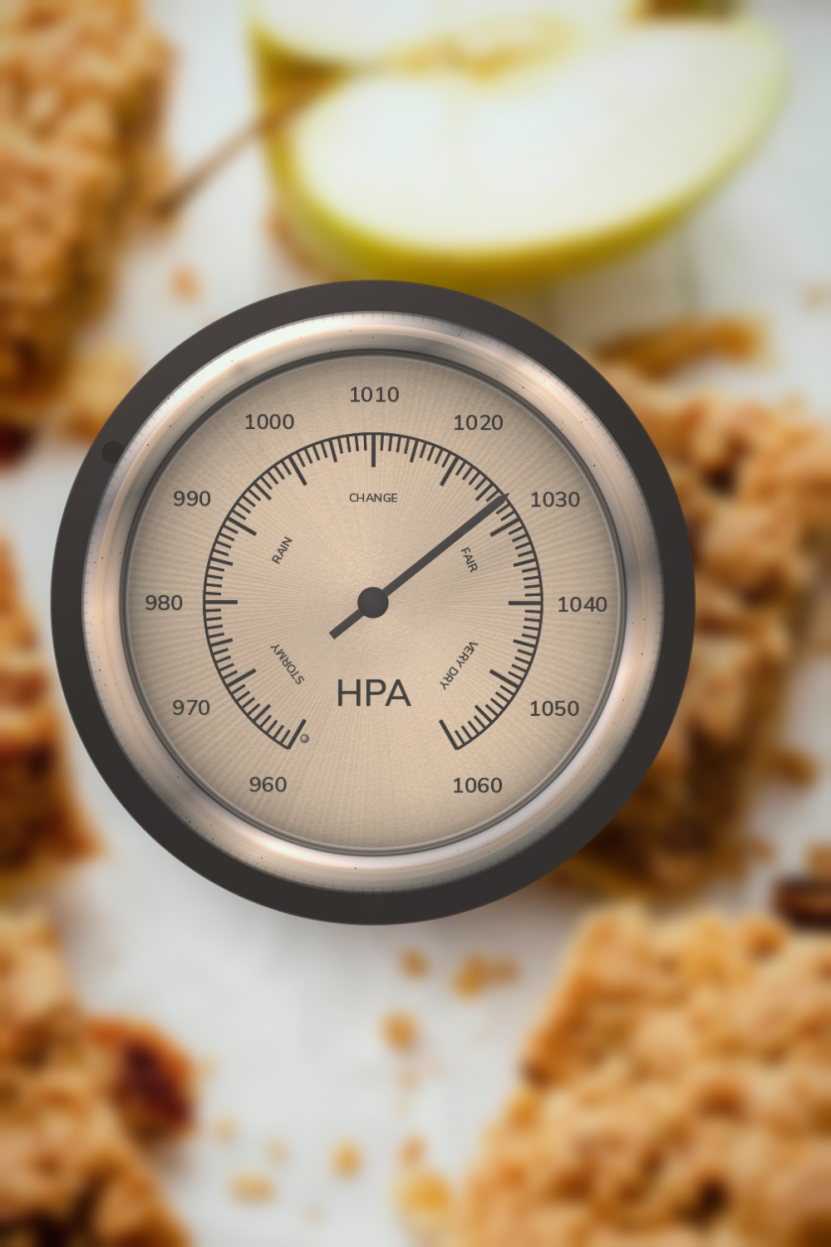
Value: 1027 hPa
